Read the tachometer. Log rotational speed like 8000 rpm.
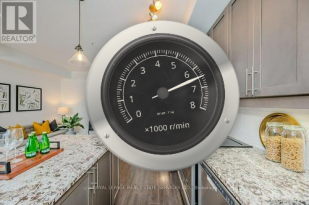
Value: 6500 rpm
